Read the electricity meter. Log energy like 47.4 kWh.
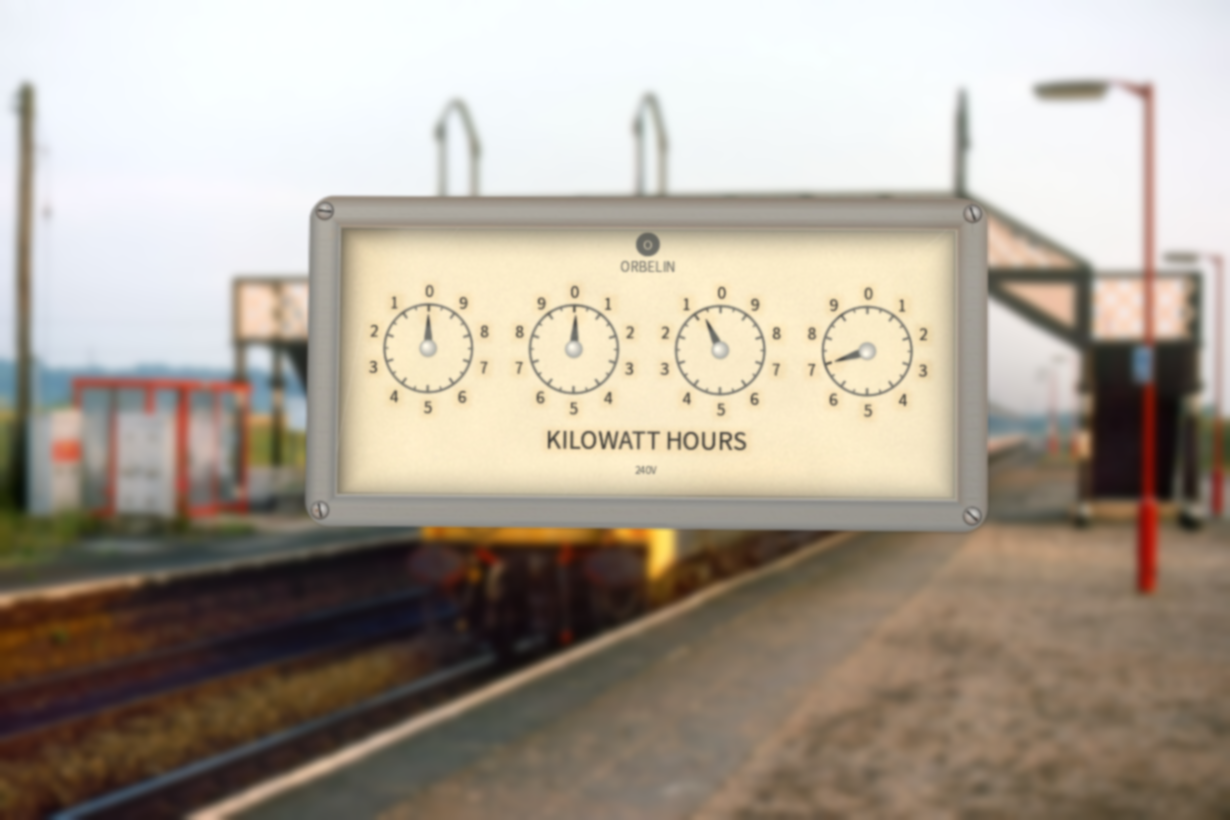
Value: 7 kWh
